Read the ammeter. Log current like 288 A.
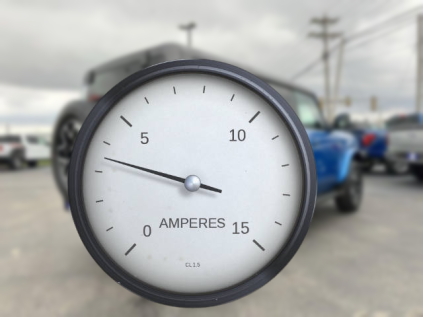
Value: 3.5 A
